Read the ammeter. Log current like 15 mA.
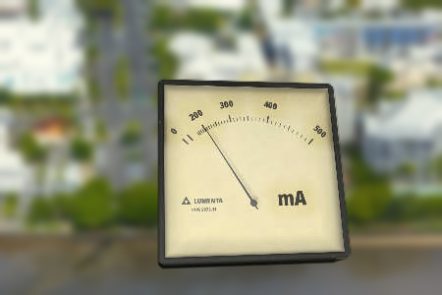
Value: 200 mA
